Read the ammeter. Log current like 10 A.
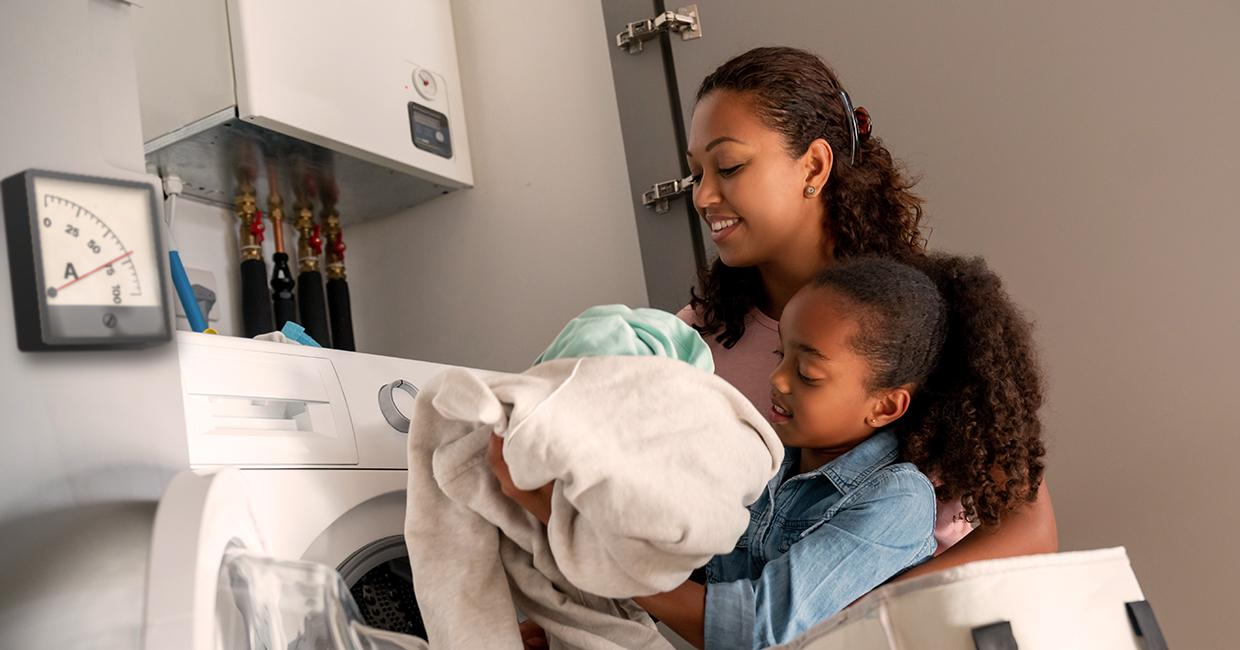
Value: 70 A
